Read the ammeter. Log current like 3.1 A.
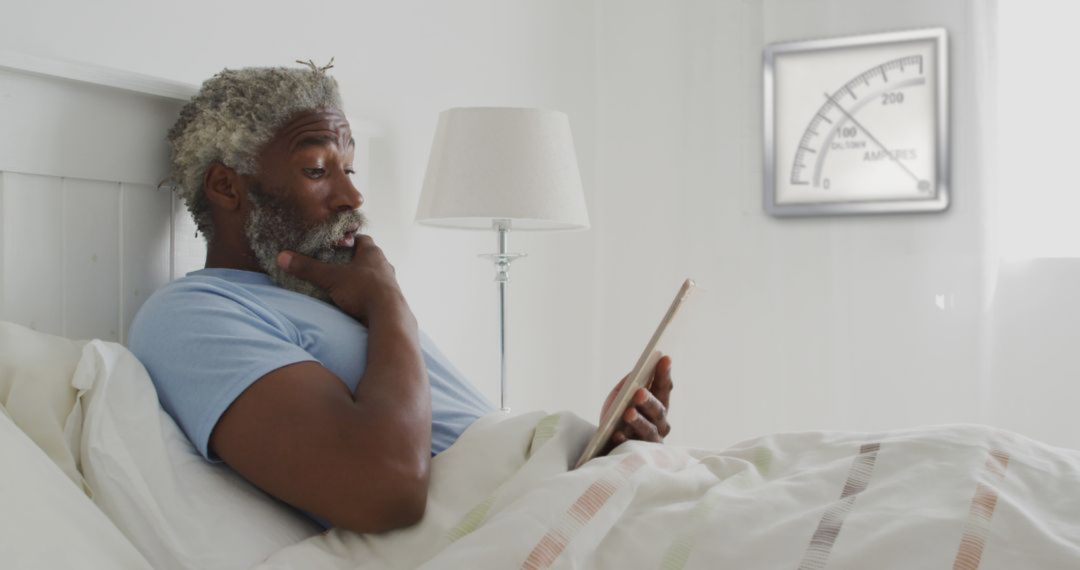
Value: 125 A
